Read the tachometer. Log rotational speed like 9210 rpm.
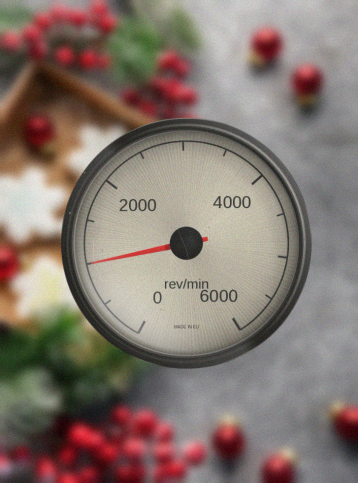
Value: 1000 rpm
